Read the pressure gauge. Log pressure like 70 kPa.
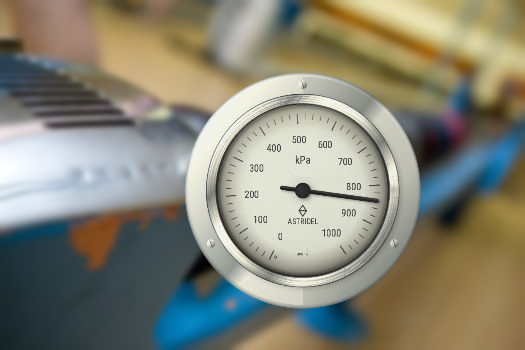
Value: 840 kPa
